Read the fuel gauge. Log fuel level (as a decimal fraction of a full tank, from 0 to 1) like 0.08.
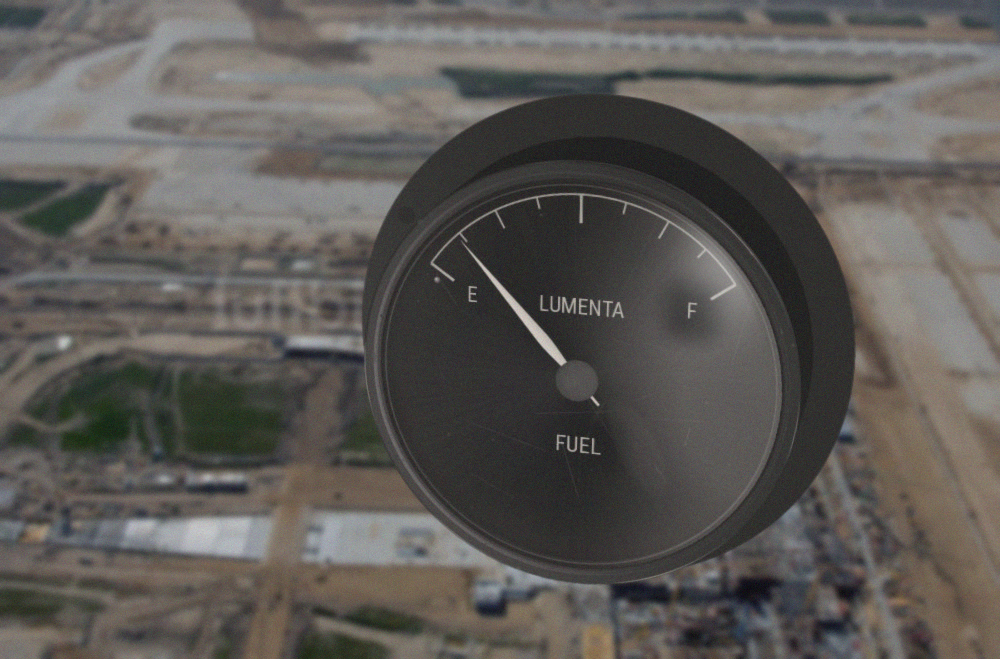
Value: 0.125
